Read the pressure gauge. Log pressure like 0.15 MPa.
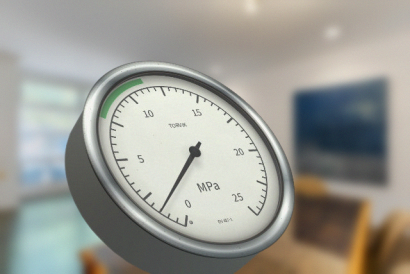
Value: 1.5 MPa
